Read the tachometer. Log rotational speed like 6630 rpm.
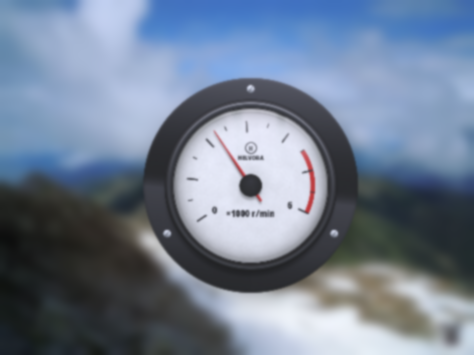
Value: 2250 rpm
